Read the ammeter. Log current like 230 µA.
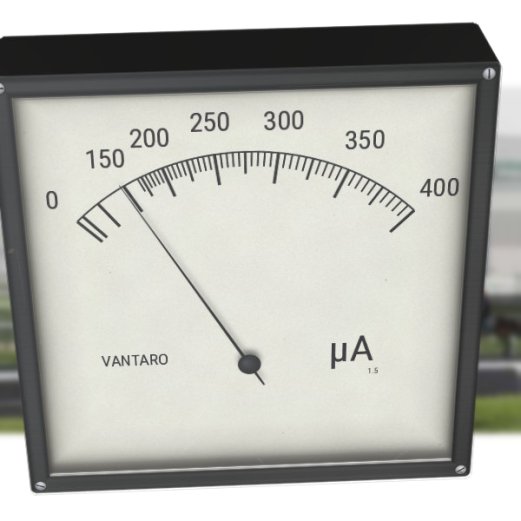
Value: 150 µA
